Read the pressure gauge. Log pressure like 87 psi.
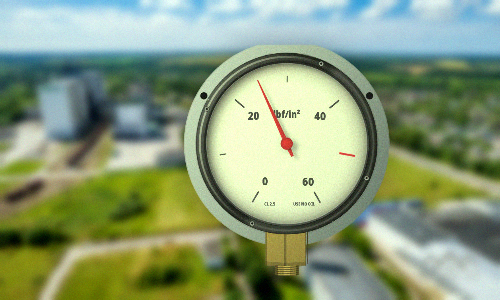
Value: 25 psi
